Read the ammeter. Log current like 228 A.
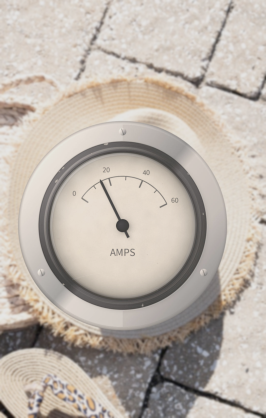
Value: 15 A
